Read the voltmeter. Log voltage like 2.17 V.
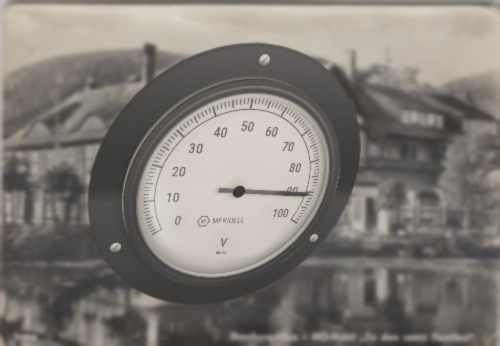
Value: 90 V
